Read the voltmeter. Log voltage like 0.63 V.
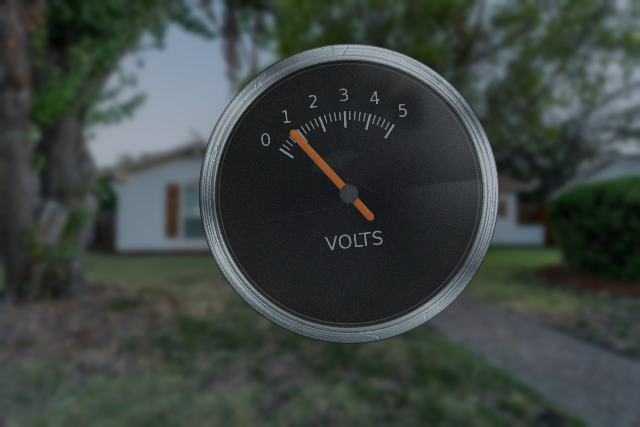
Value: 0.8 V
